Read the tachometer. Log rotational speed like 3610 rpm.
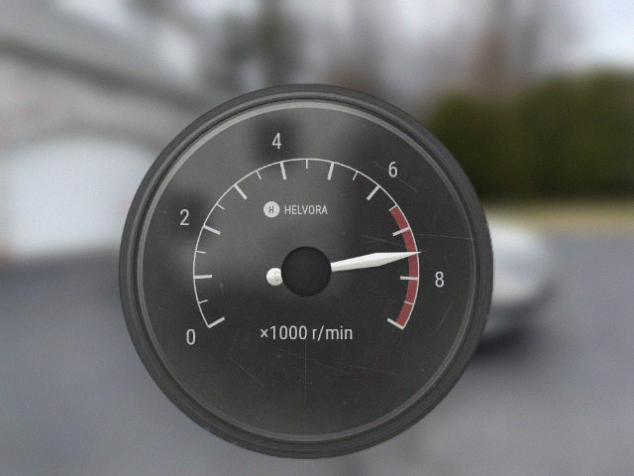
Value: 7500 rpm
